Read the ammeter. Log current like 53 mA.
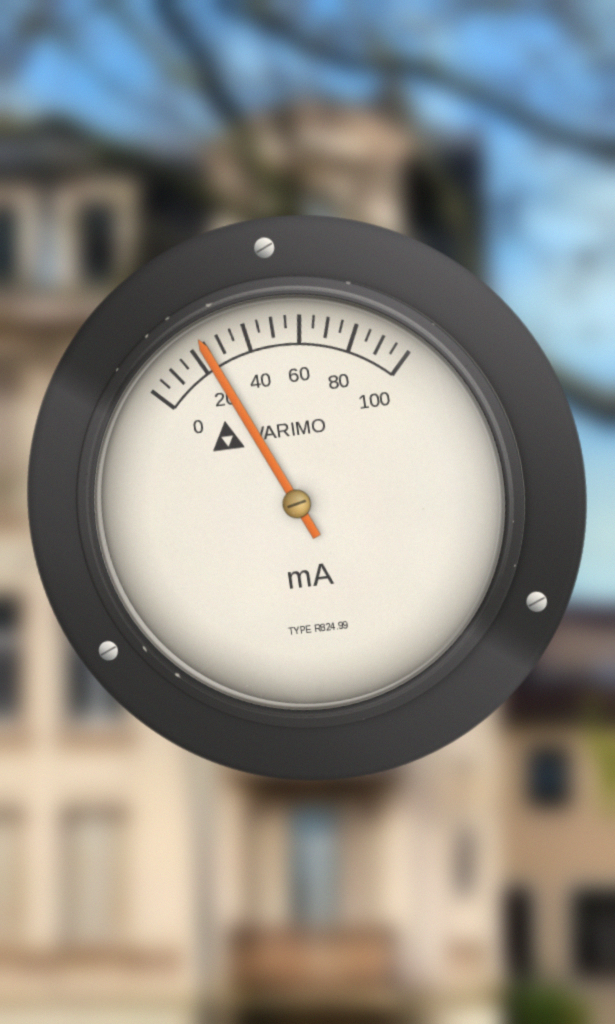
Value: 25 mA
